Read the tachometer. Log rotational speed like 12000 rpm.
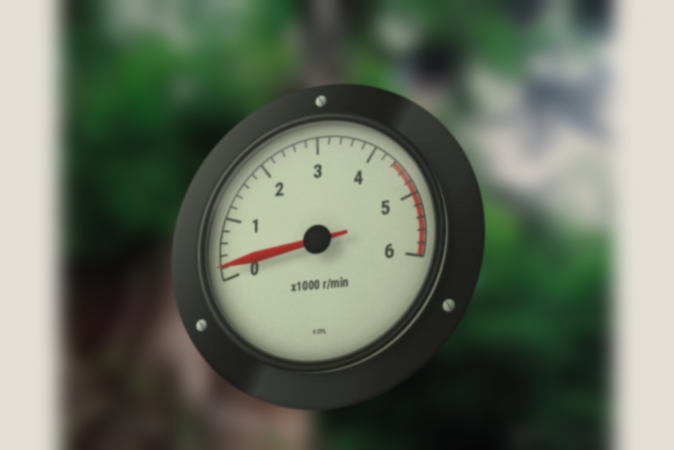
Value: 200 rpm
